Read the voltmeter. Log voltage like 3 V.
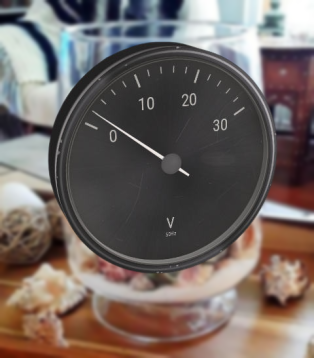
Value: 2 V
